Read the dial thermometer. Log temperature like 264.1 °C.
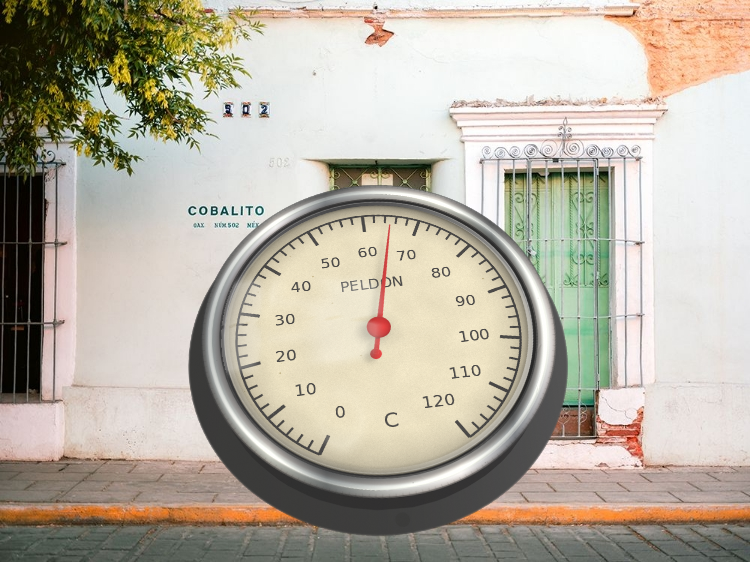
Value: 65 °C
